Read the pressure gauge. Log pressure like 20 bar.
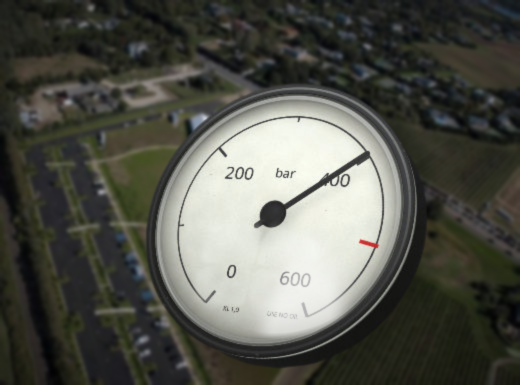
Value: 400 bar
